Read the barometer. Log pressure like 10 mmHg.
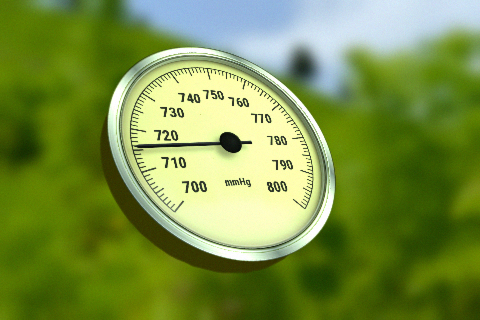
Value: 715 mmHg
